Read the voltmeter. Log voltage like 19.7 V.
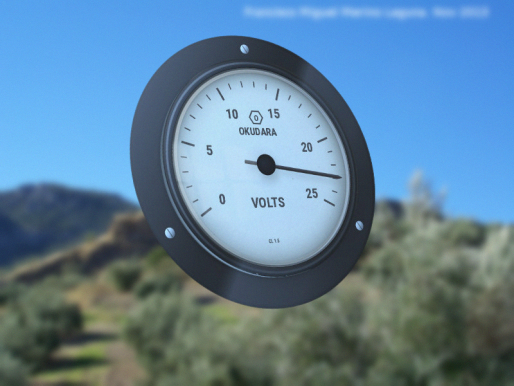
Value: 23 V
